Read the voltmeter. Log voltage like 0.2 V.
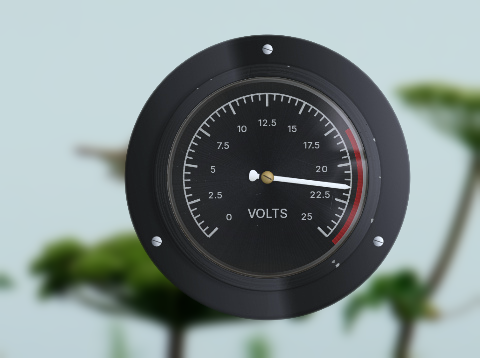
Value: 21.5 V
